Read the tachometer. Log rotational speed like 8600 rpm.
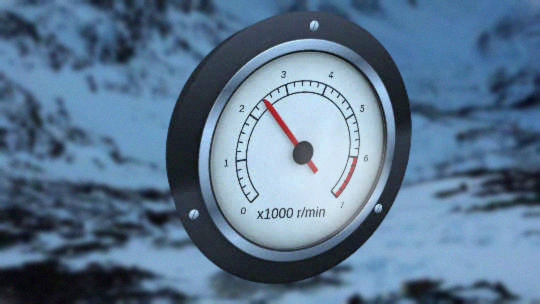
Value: 2400 rpm
